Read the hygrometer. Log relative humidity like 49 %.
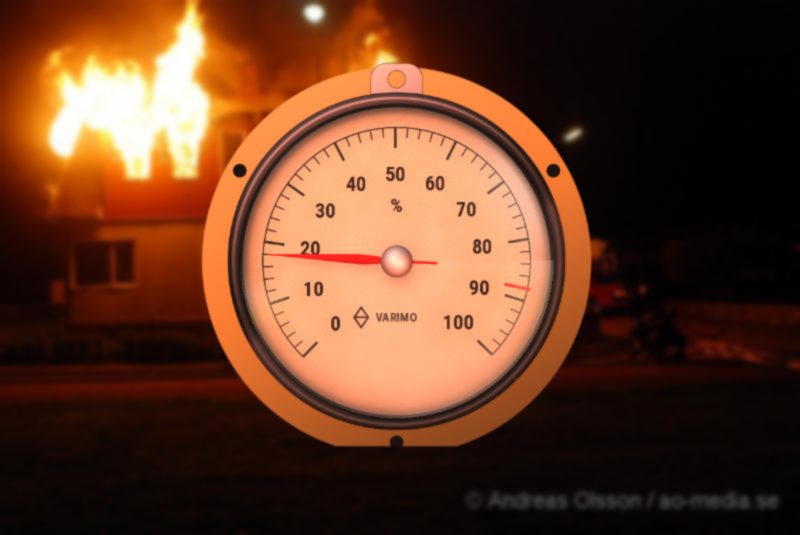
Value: 18 %
